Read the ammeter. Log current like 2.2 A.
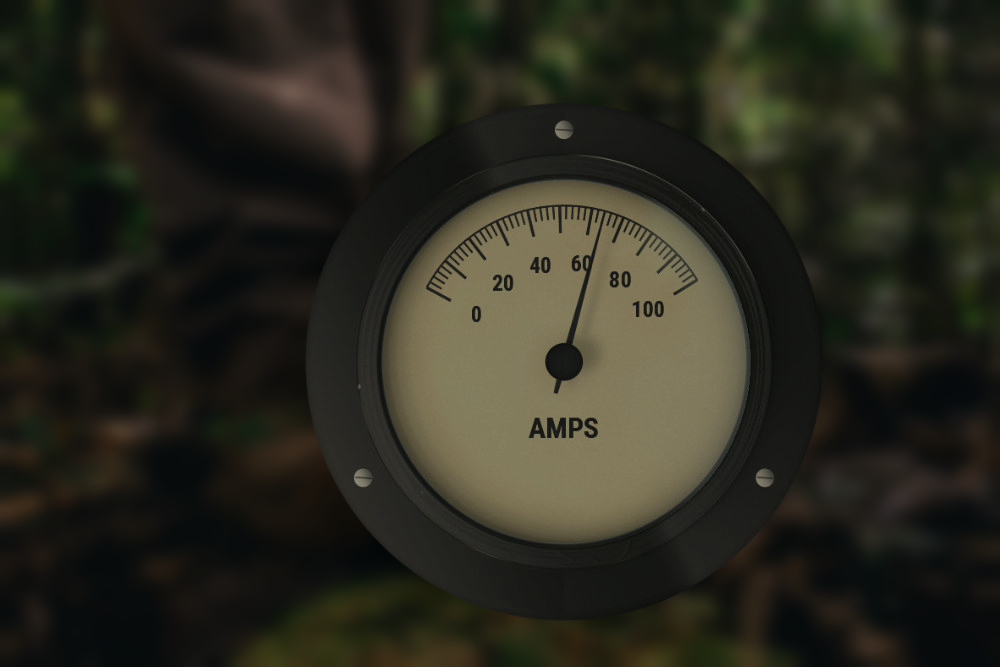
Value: 64 A
